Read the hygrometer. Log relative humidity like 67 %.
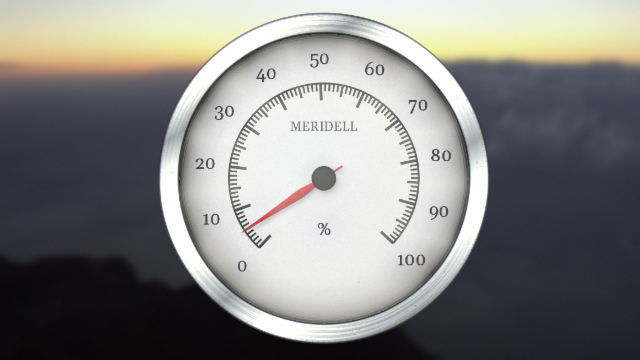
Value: 5 %
